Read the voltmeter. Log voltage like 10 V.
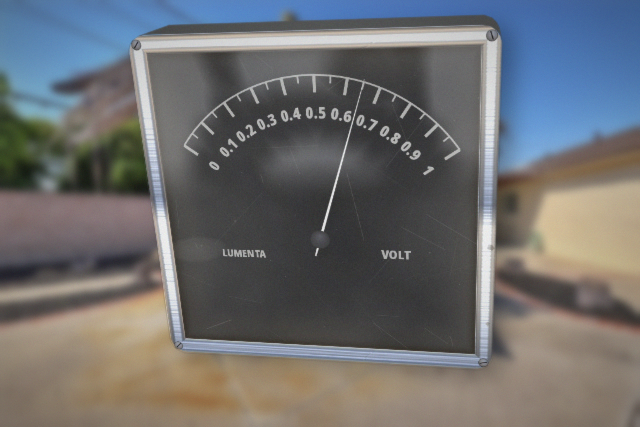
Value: 0.65 V
